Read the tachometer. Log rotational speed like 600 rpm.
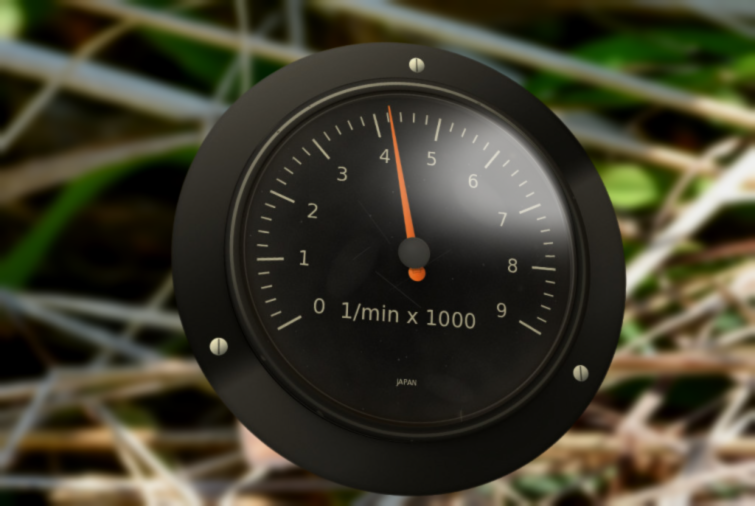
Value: 4200 rpm
